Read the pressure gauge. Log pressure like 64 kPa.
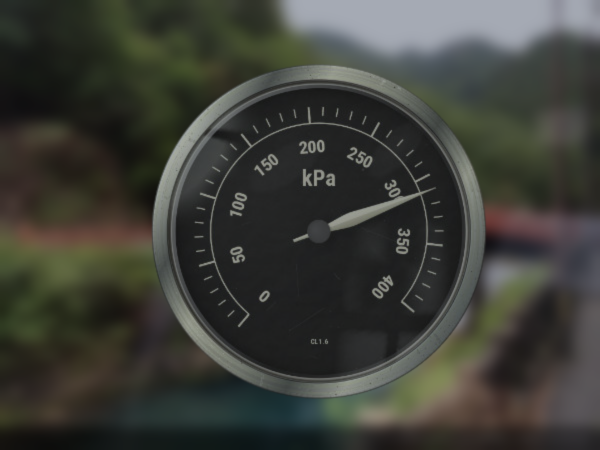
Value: 310 kPa
